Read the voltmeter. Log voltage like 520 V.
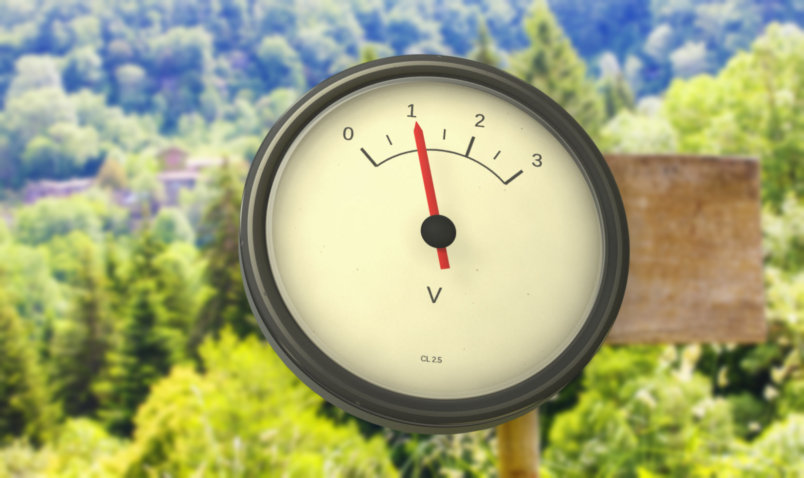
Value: 1 V
